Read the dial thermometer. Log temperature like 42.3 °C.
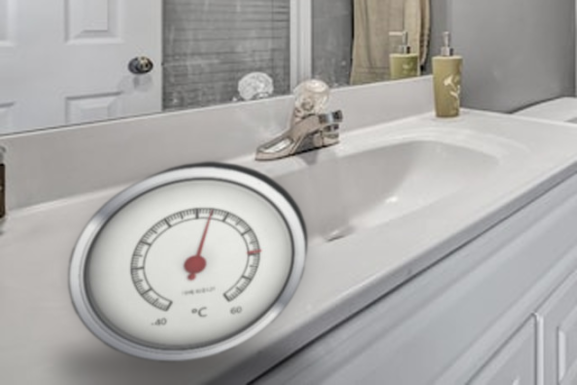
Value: 15 °C
